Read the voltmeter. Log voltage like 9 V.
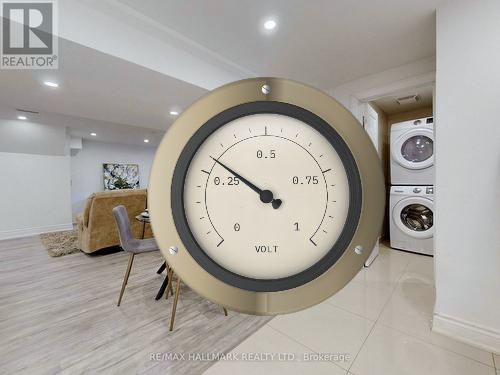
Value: 0.3 V
